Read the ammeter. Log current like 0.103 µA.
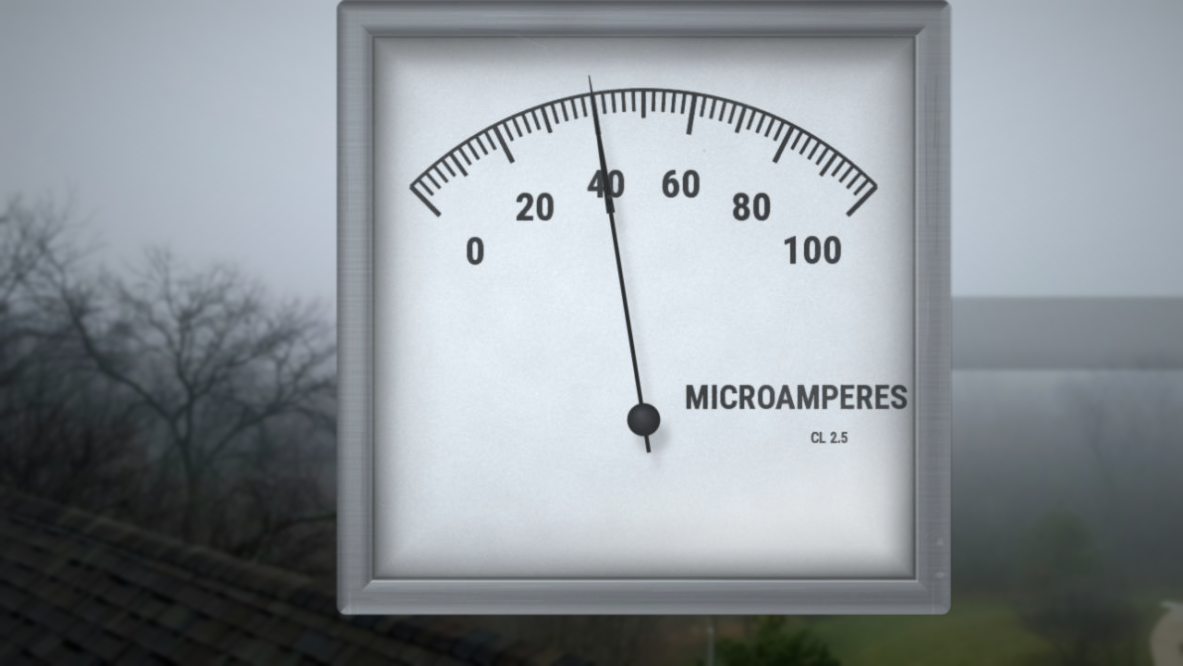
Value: 40 µA
